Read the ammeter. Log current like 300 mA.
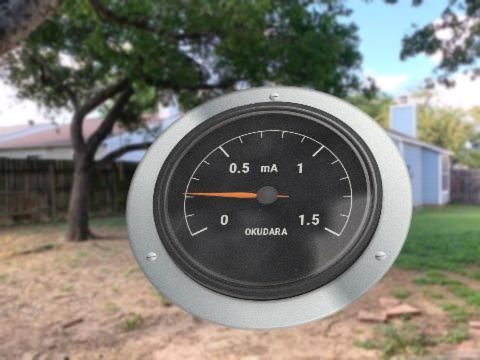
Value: 0.2 mA
